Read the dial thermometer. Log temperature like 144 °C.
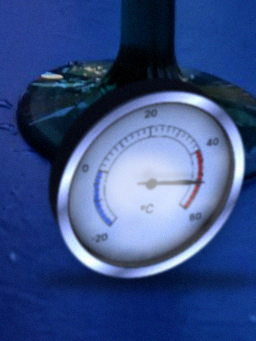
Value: 50 °C
